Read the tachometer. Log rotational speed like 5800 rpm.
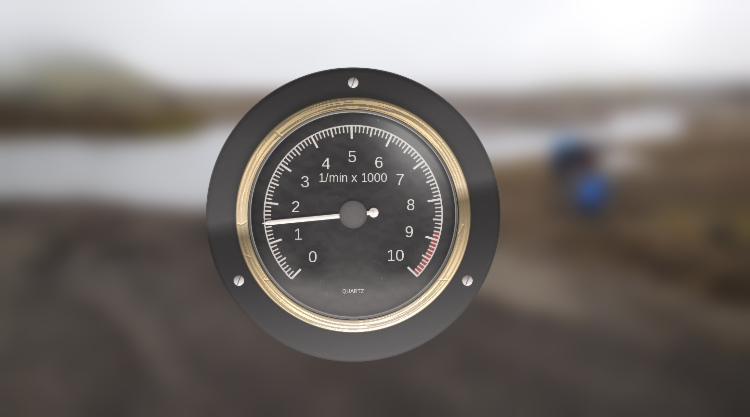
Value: 1500 rpm
